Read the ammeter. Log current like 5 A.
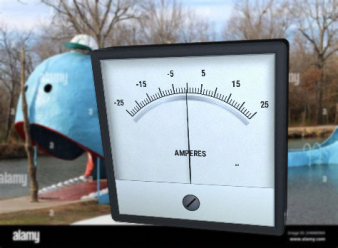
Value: 0 A
